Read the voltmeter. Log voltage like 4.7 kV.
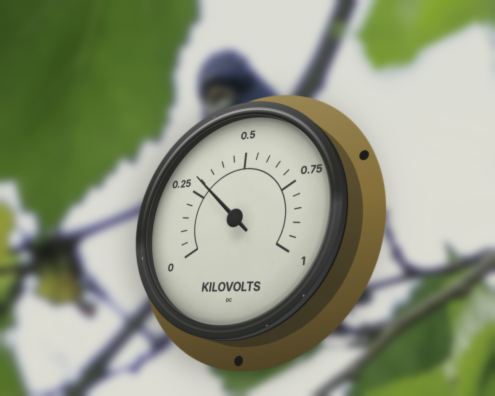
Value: 0.3 kV
